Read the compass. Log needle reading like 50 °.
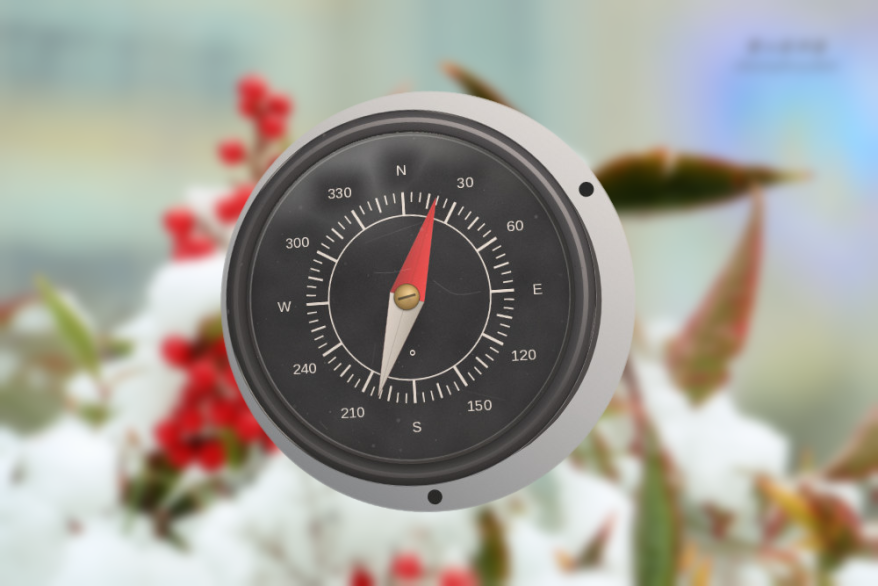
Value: 20 °
